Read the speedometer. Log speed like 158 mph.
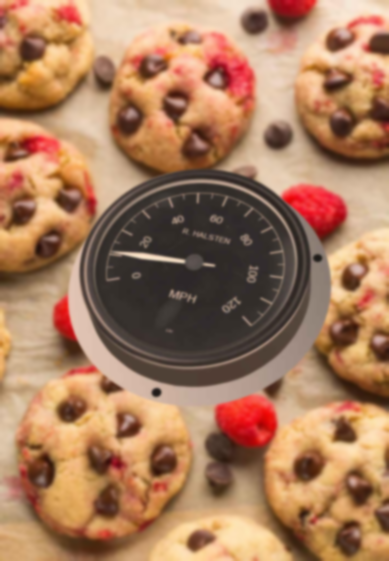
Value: 10 mph
